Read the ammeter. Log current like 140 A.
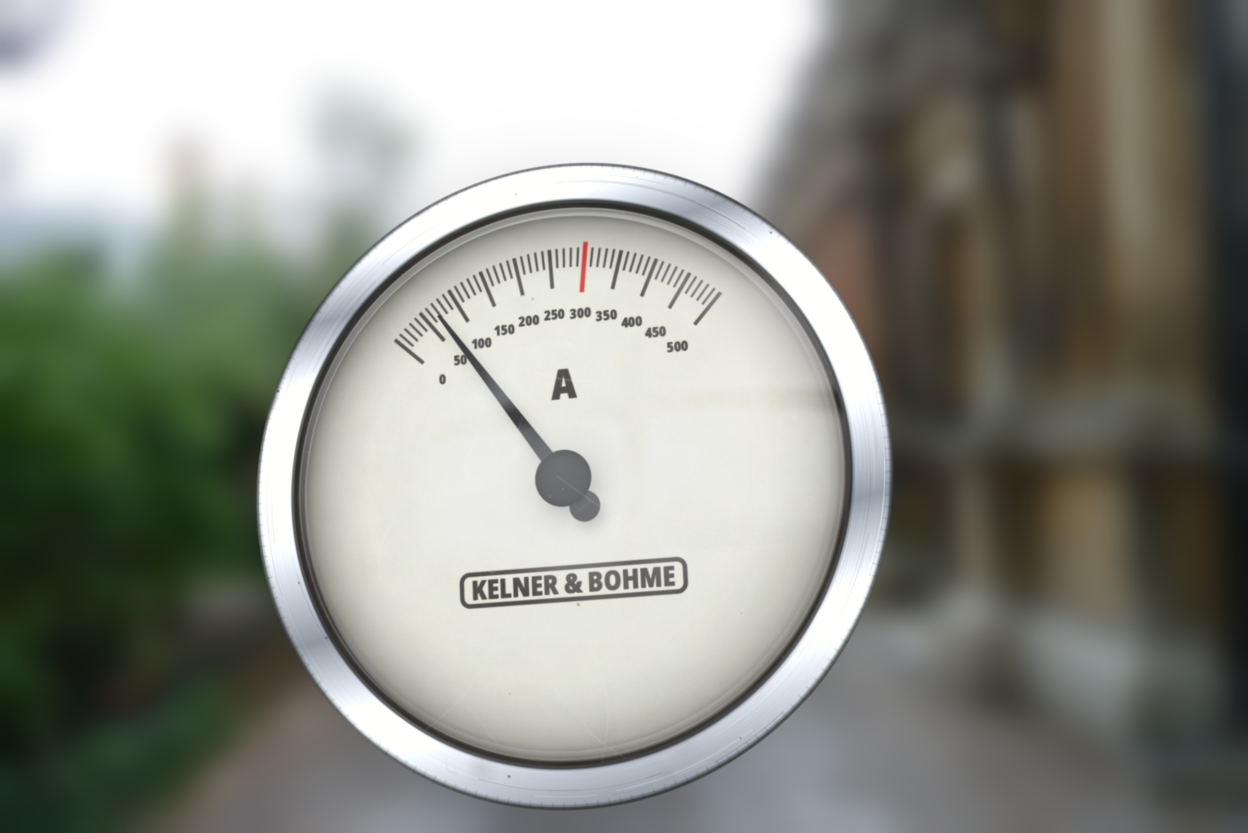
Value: 70 A
